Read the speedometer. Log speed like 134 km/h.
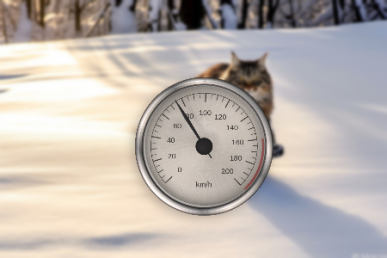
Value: 75 km/h
